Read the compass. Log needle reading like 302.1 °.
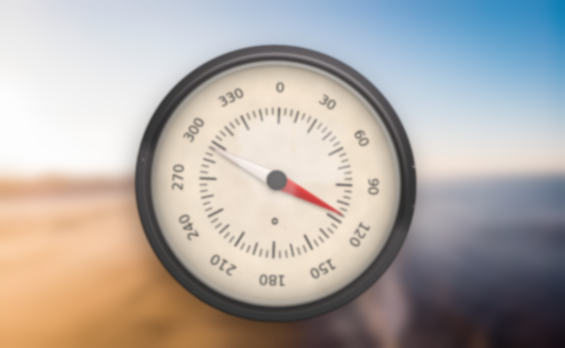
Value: 115 °
